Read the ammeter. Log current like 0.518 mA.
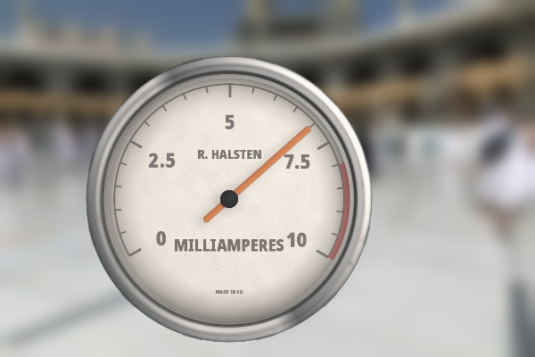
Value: 7 mA
